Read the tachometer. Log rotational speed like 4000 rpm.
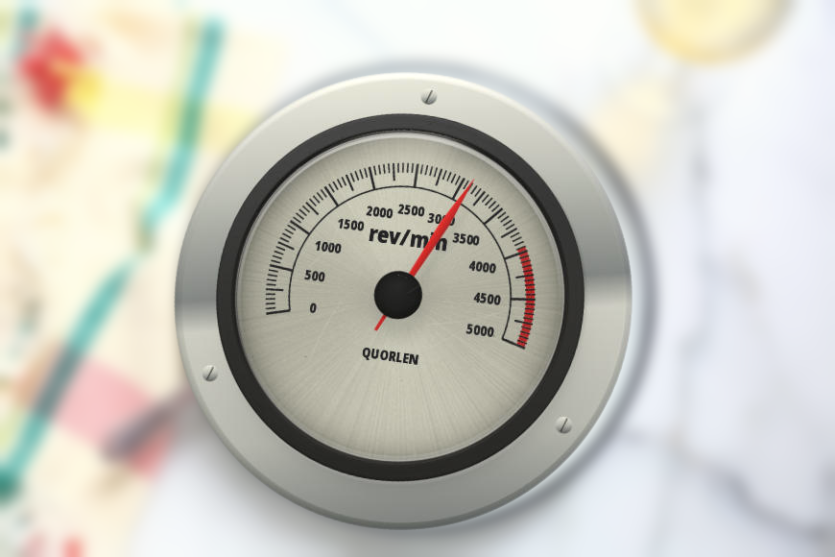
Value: 3100 rpm
